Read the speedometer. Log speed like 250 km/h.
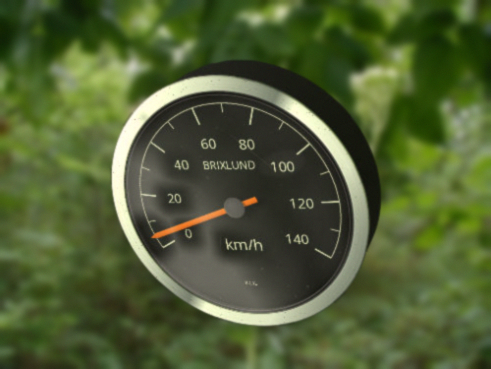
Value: 5 km/h
